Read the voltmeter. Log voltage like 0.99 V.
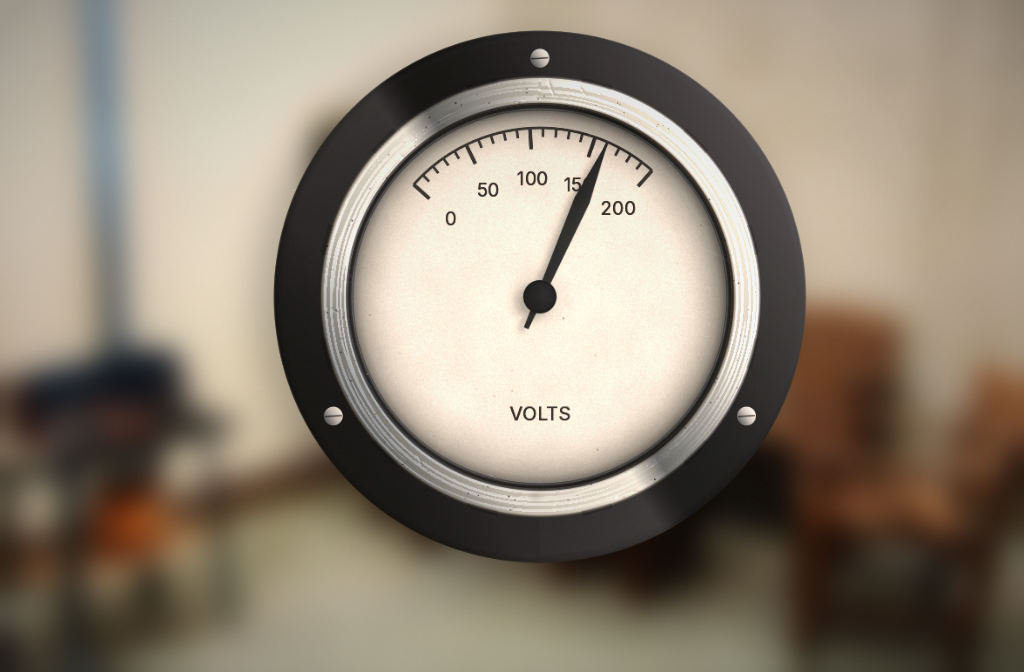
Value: 160 V
